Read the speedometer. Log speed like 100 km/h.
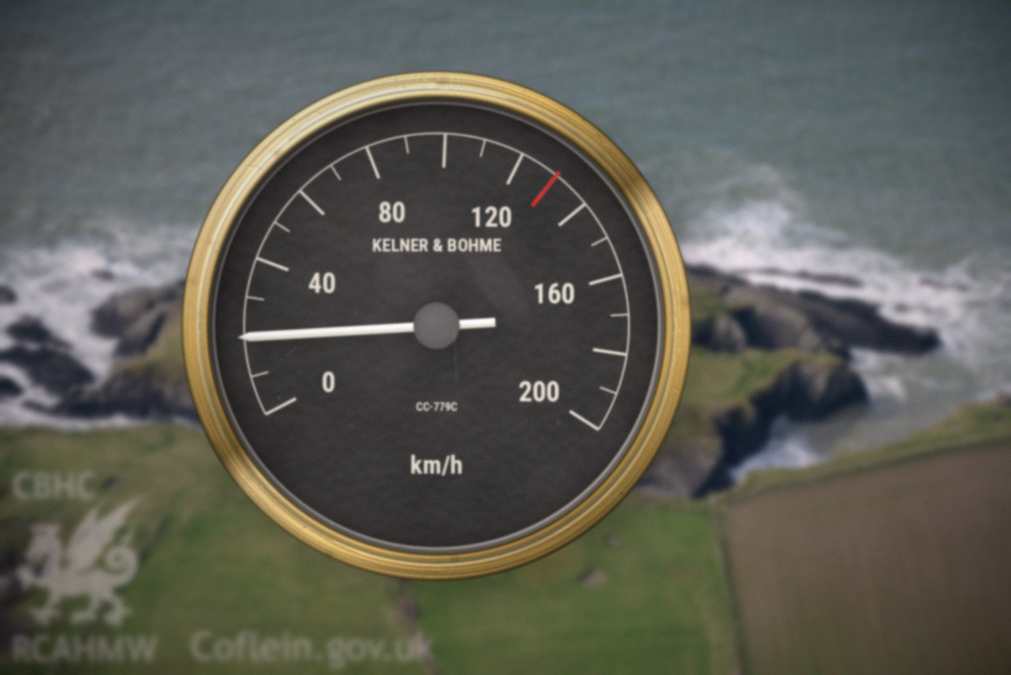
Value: 20 km/h
